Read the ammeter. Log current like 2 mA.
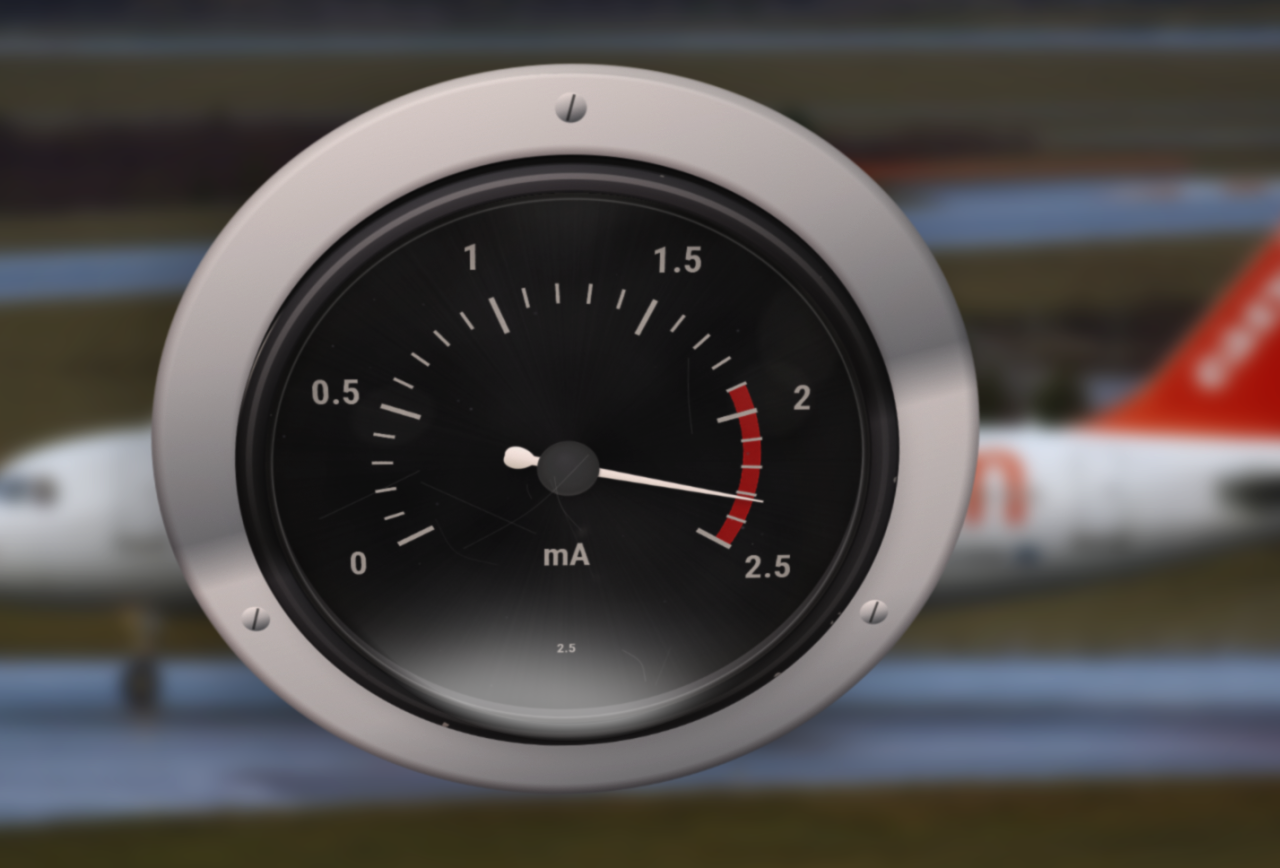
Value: 2.3 mA
